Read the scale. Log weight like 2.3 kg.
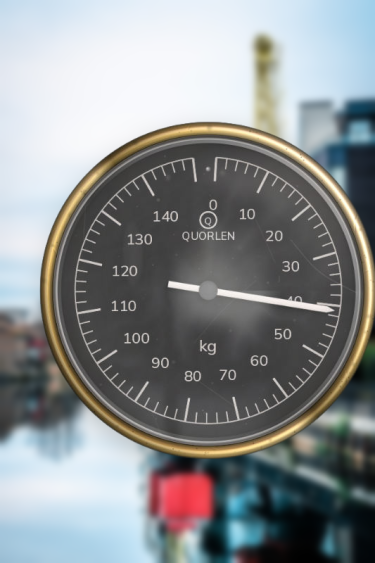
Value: 41 kg
